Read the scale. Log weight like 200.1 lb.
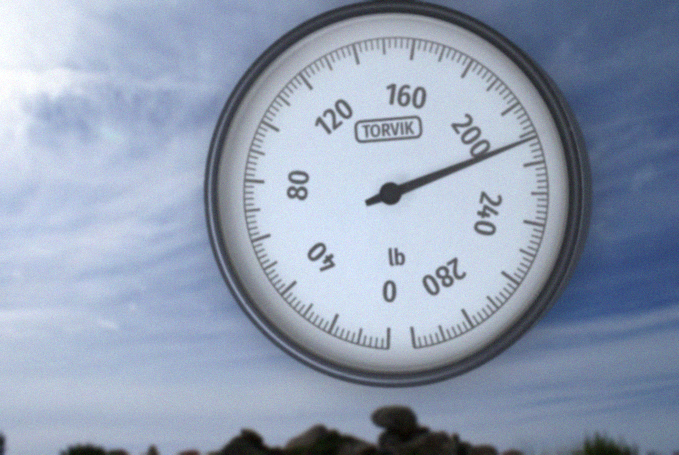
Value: 212 lb
